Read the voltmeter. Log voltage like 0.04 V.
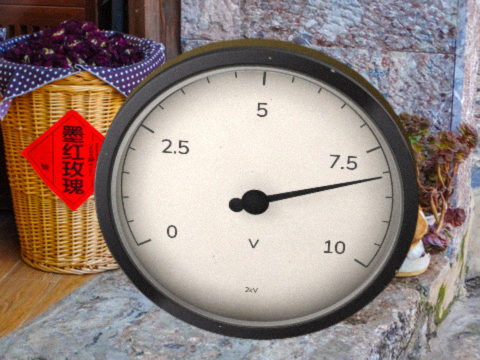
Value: 8 V
